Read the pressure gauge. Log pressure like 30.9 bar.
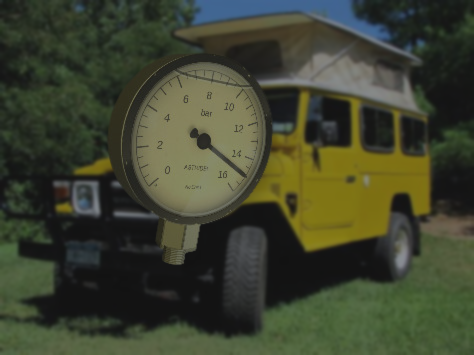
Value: 15 bar
